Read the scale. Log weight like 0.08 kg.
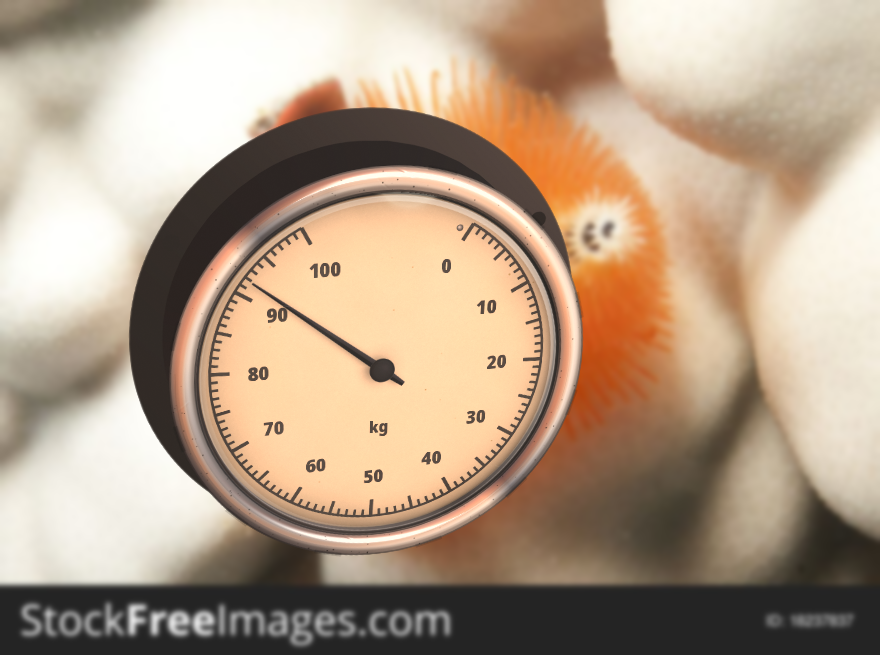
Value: 92 kg
